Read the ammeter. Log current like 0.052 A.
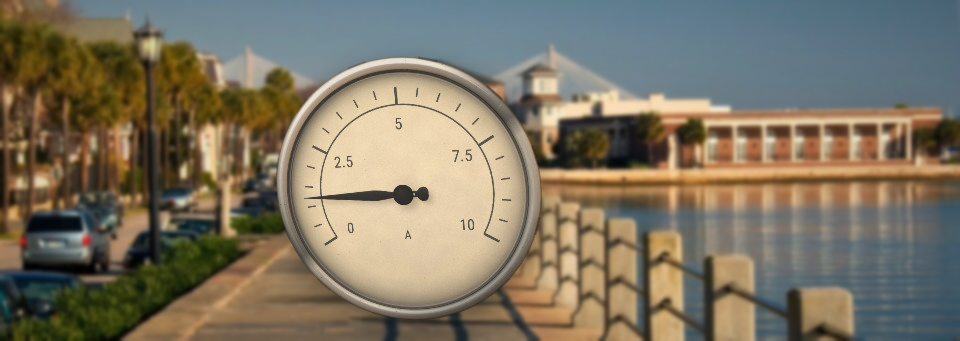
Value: 1.25 A
